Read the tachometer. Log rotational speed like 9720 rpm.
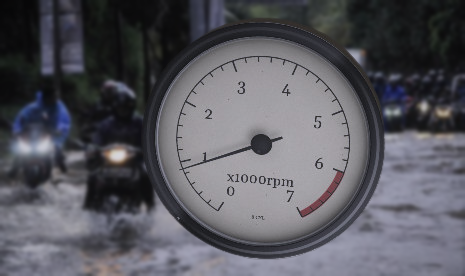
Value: 900 rpm
